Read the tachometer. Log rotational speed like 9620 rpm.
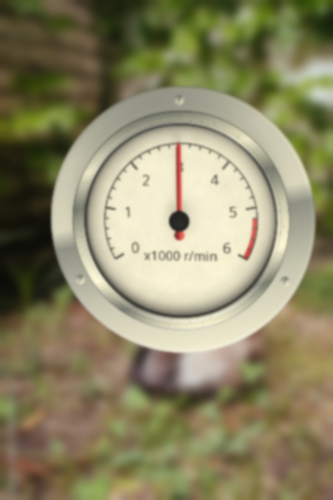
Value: 3000 rpm
